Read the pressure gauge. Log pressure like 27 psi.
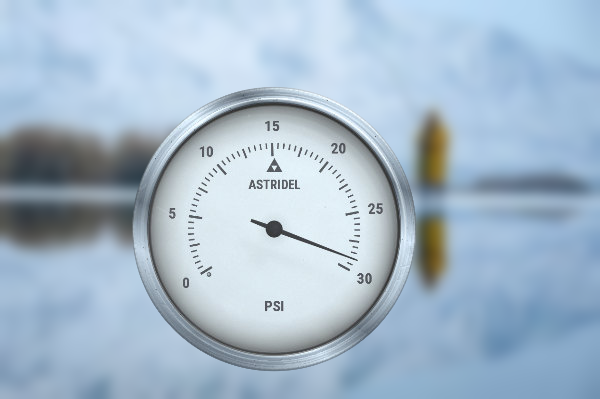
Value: 29 psi
